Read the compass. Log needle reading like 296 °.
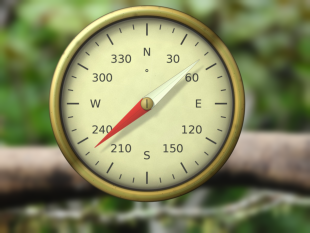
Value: 230 °
